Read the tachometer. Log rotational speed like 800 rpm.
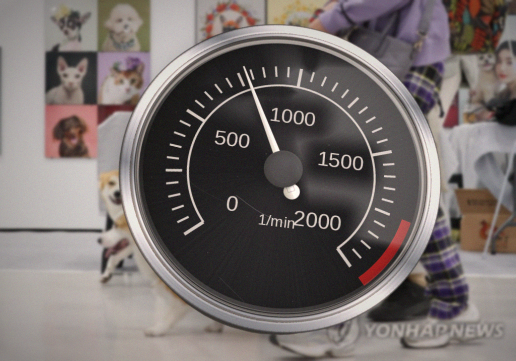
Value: 775 rpm
